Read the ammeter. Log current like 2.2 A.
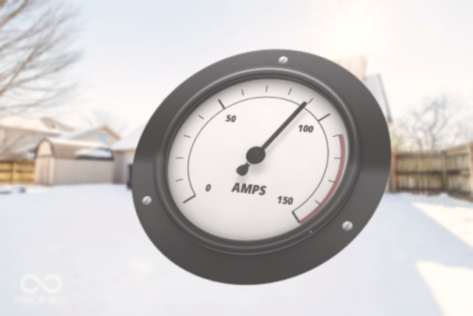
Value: 90 A
